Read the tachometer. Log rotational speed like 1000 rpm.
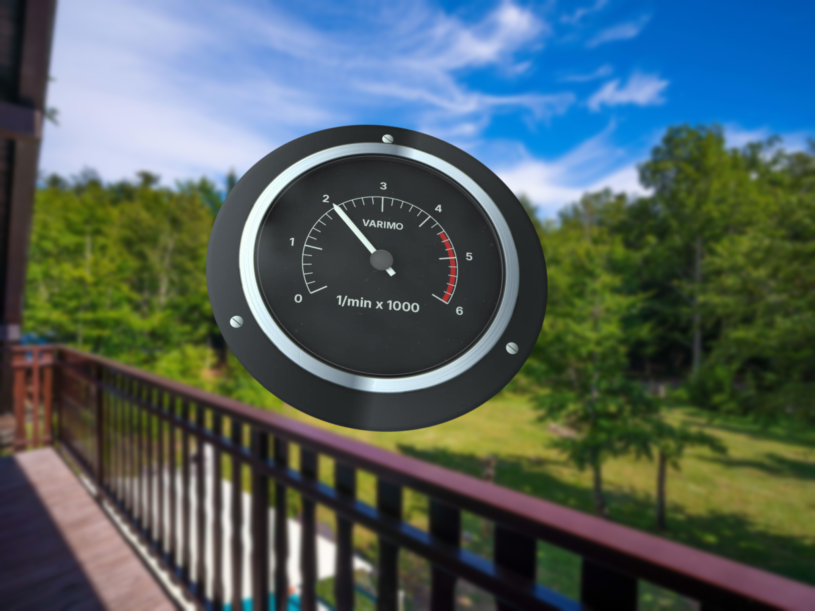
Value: 2000 rpm
